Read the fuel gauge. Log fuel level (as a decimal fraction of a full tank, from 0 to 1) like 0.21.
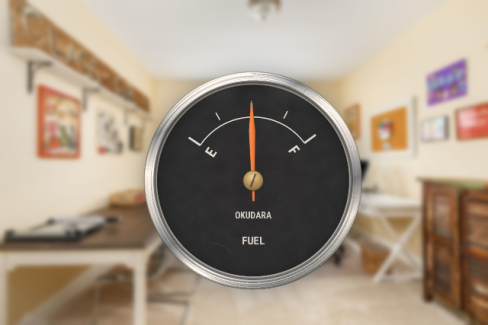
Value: 0.5
